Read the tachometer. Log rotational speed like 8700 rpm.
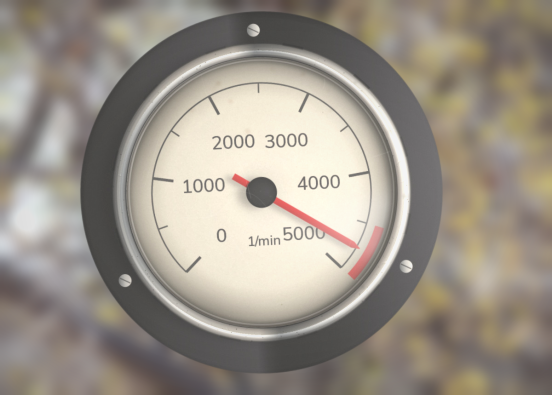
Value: 4750 rpm
